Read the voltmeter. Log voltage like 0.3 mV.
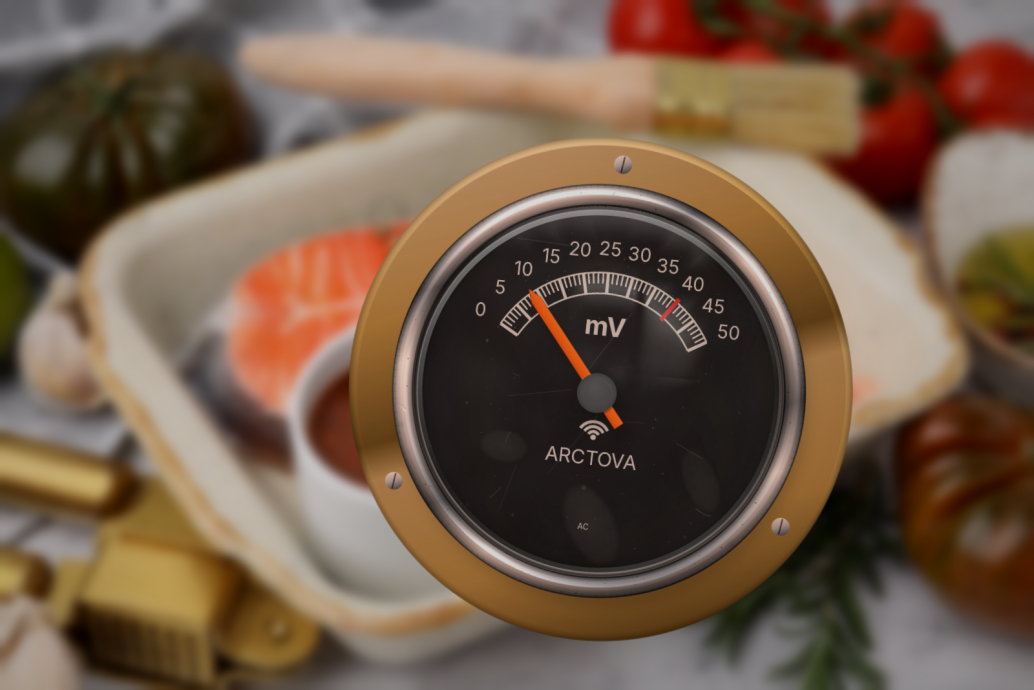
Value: 9 mV
